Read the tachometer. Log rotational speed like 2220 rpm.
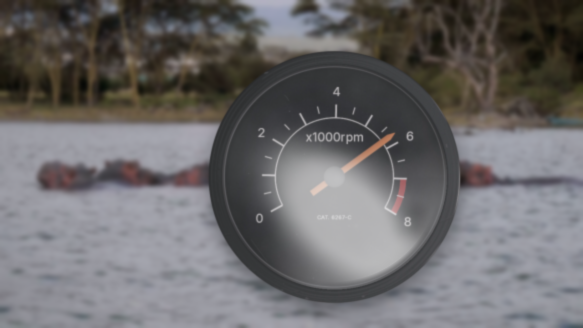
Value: 5750 rpm
